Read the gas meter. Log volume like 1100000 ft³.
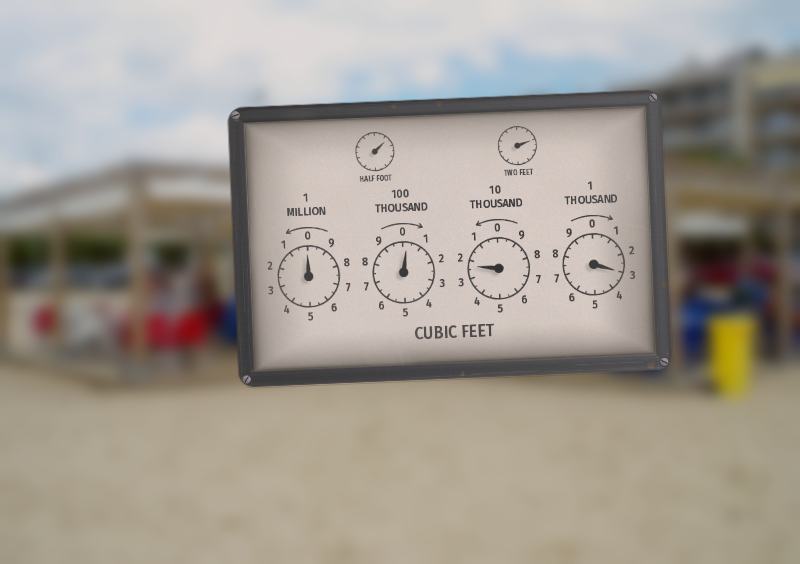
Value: 2300 ft³
